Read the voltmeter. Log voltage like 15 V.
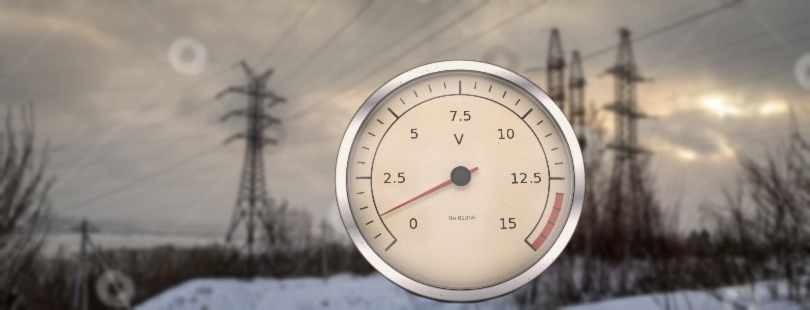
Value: 1 V
